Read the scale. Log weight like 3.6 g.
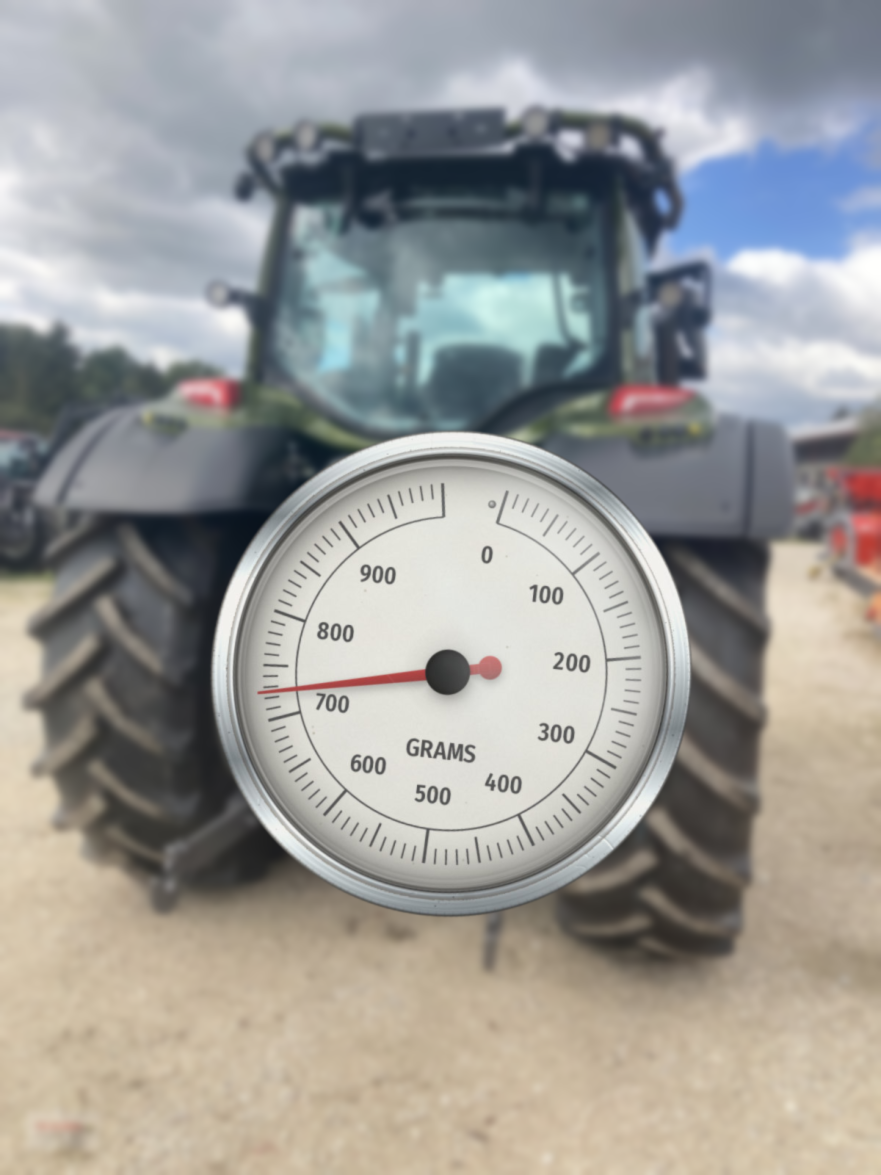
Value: 725 g
